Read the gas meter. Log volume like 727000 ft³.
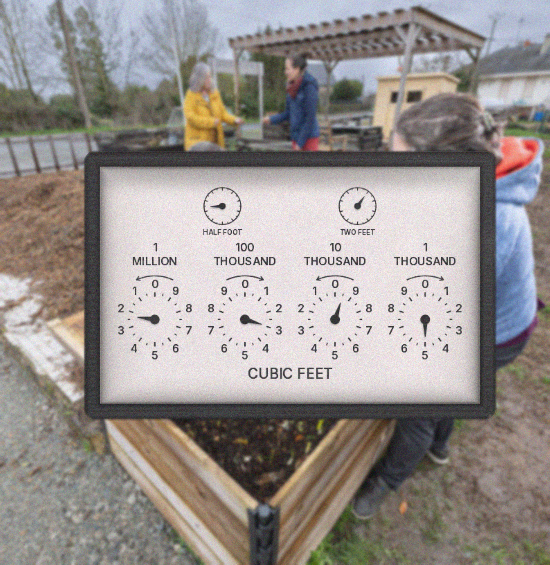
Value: 229500 ft³
